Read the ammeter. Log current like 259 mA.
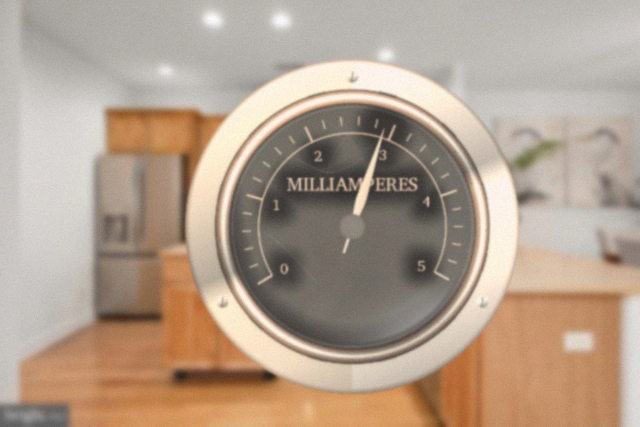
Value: 2.9 mA
